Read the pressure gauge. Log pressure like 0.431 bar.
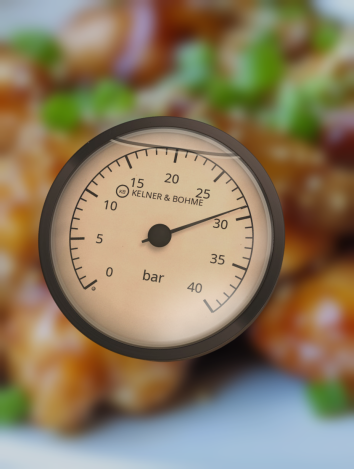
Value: 29 bar
